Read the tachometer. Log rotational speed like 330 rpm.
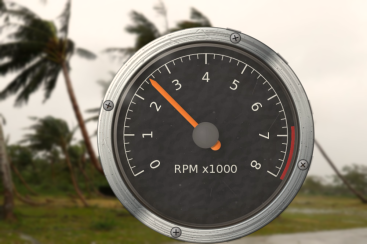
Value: 2500 rpm
